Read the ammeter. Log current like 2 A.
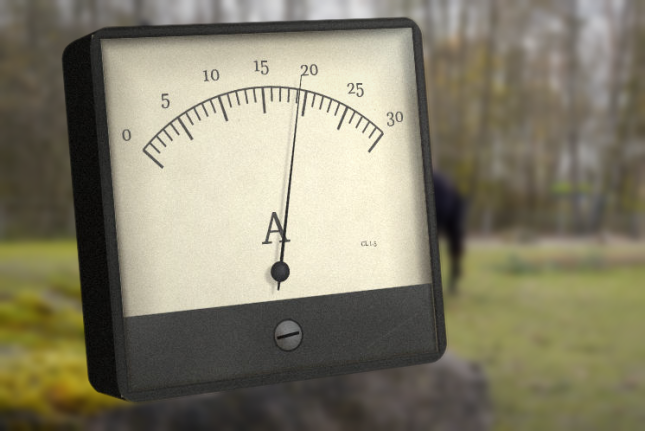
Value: 19 A
